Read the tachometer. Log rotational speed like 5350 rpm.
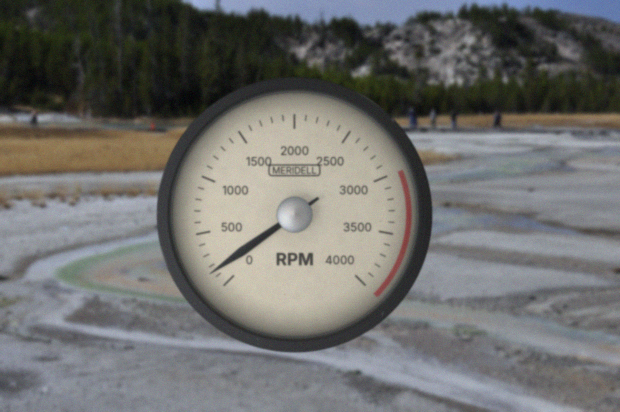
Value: 150 rpm
